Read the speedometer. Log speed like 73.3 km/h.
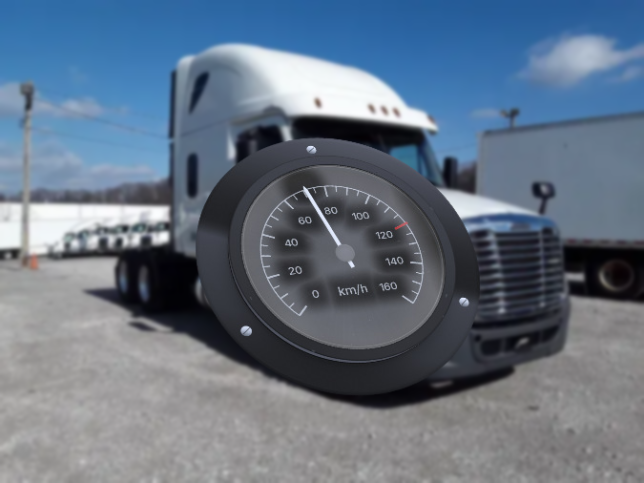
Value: 70 km/h
